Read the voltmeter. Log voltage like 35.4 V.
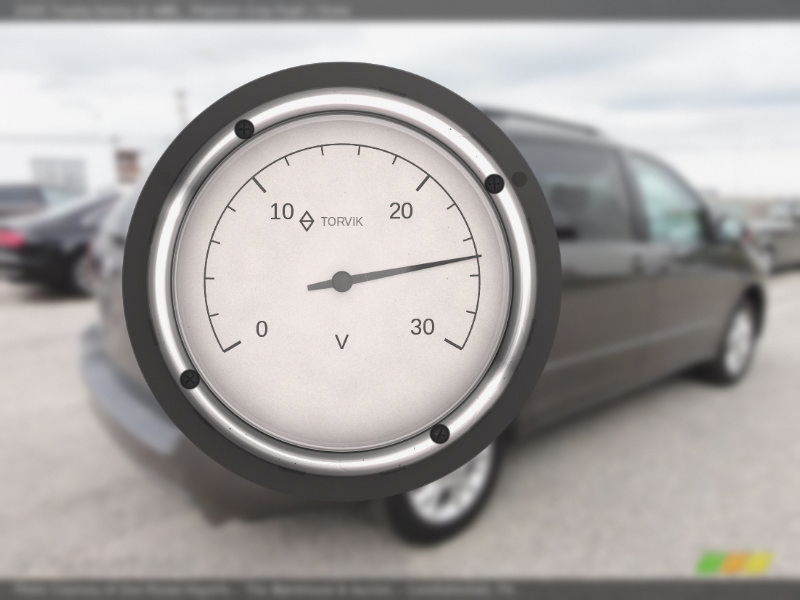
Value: 25 V
